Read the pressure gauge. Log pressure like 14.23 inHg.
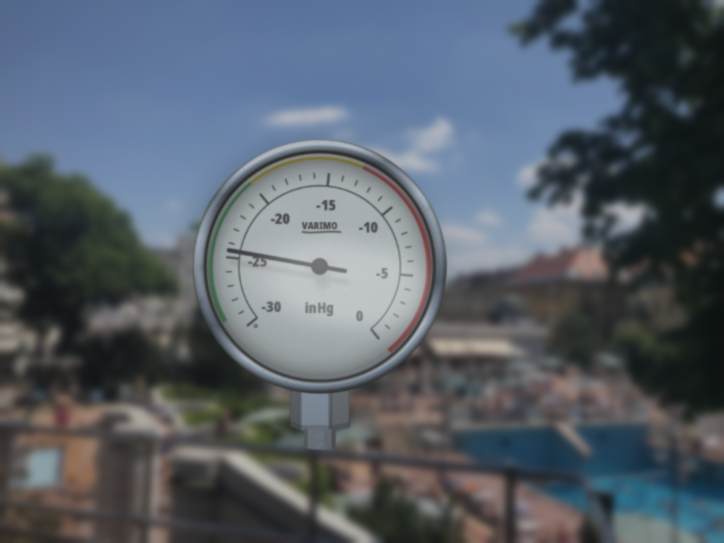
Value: -24.5 inHg
